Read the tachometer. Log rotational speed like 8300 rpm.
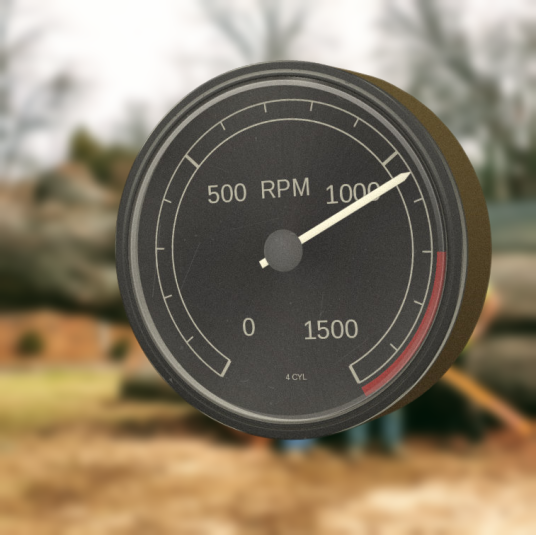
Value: 1050 rpm
